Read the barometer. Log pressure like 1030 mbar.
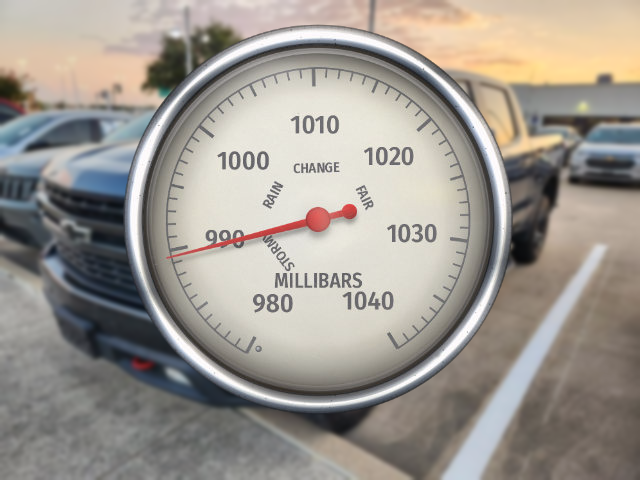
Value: 989.5 mbar
